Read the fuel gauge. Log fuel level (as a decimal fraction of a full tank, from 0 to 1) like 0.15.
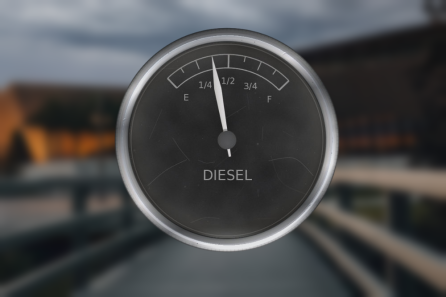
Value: 0.375
